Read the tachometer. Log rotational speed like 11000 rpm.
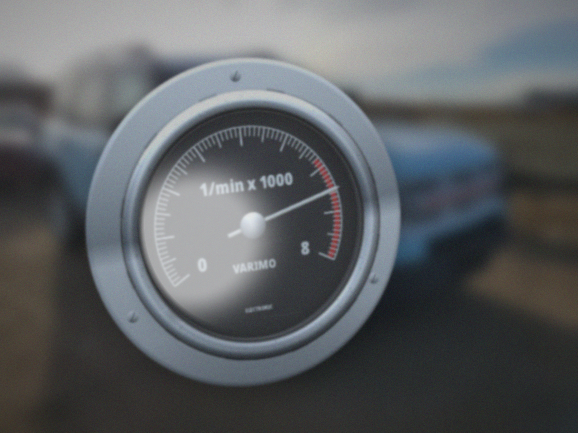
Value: 6500 rpm
